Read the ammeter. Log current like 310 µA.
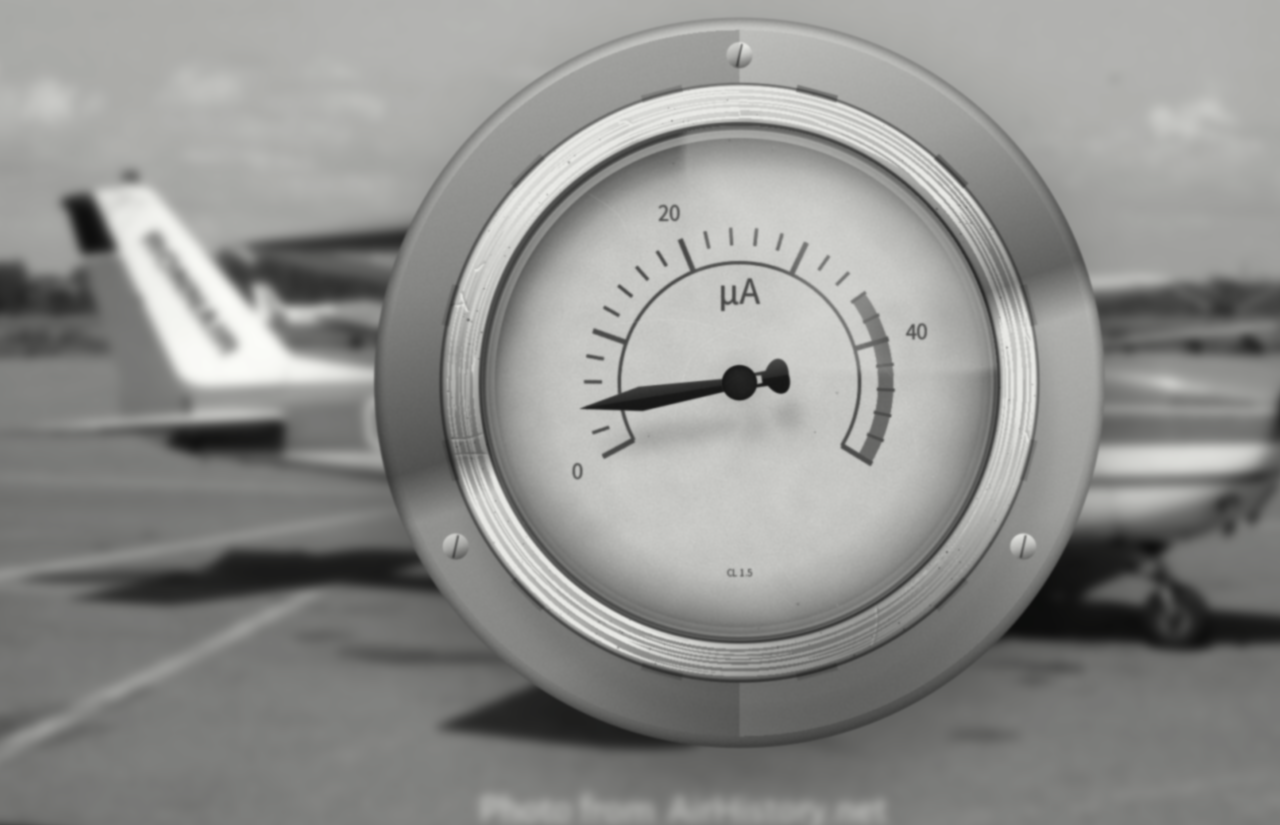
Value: 4 µA
